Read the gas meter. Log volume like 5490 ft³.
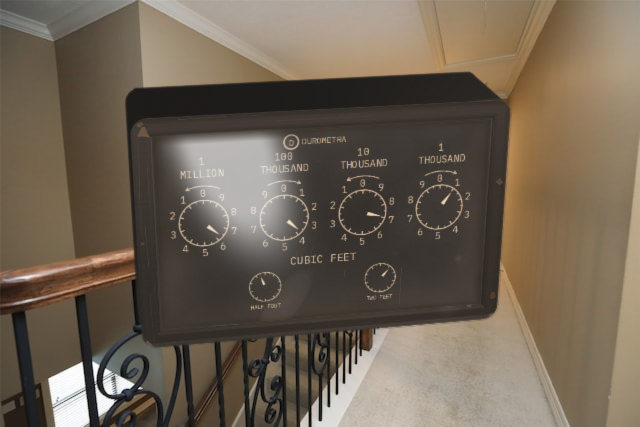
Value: 637100 ft³
